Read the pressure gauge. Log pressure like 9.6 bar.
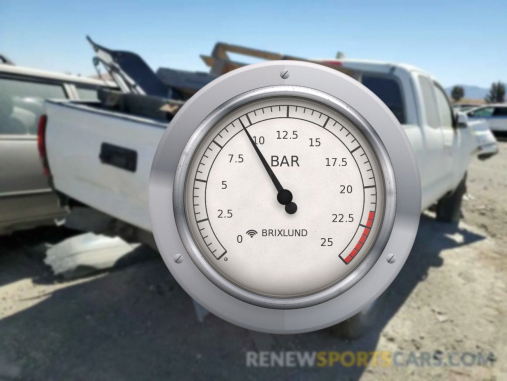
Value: 9.5 bar
